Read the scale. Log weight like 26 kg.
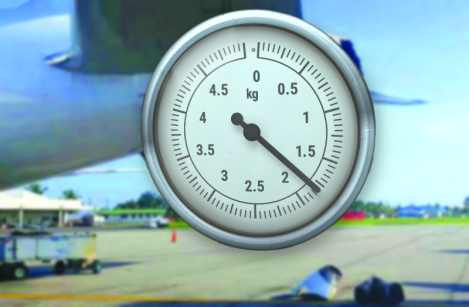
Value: 1.8 kg
